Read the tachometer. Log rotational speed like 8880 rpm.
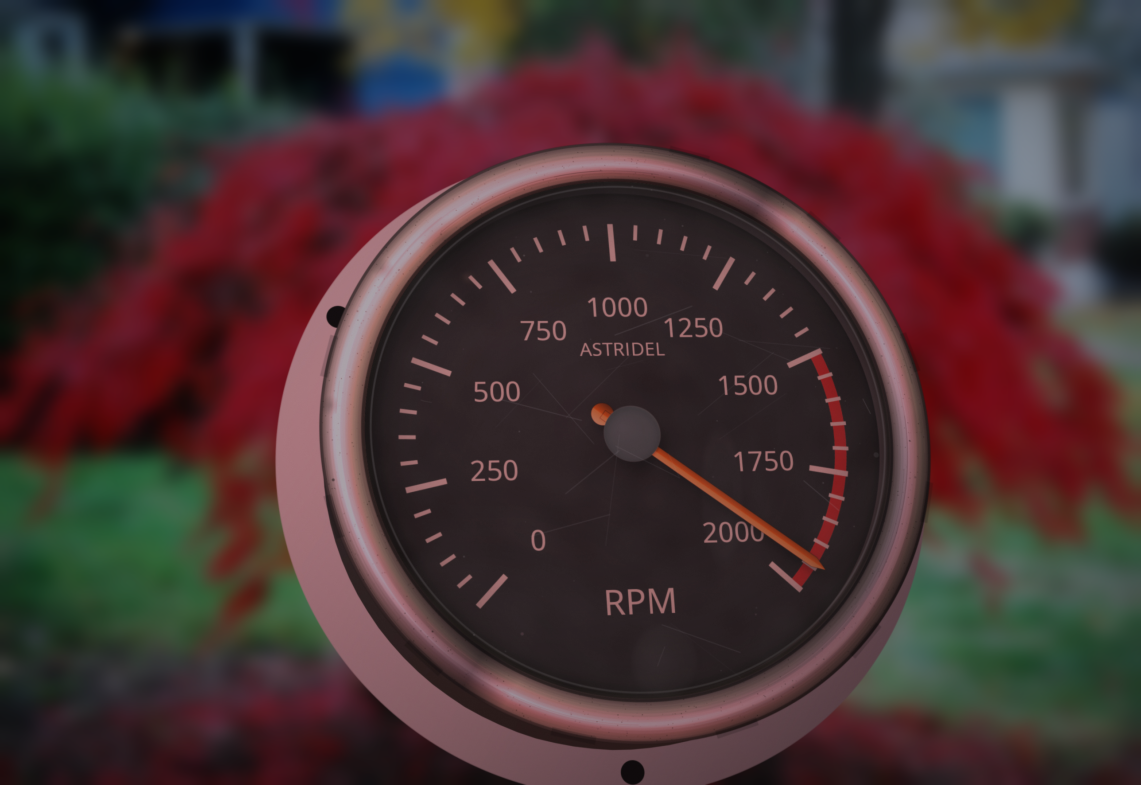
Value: 1950 rpm
